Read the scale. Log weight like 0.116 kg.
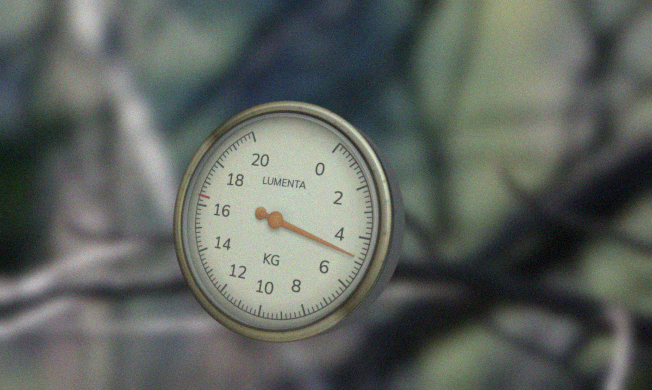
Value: 4.8 kg
